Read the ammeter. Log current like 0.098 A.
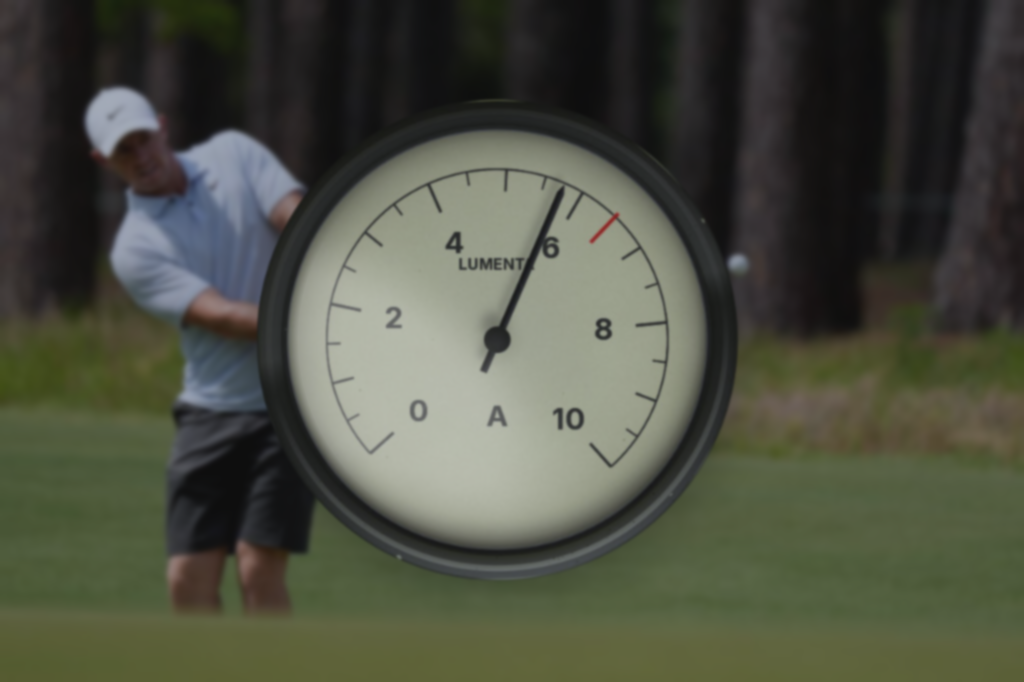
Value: 5.75 A
